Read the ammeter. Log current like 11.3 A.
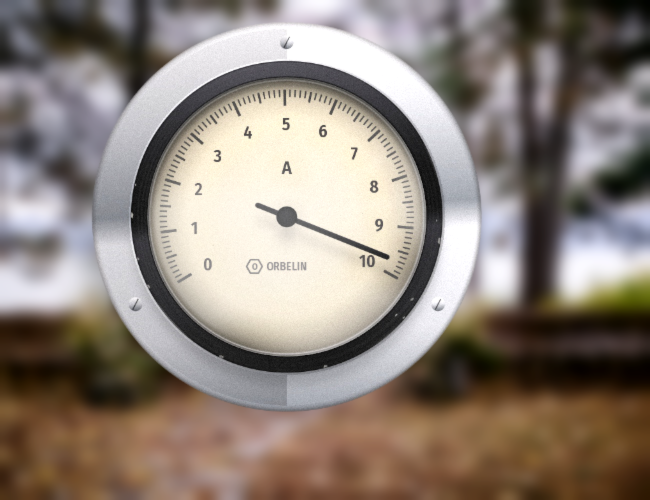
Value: 9.7 A
